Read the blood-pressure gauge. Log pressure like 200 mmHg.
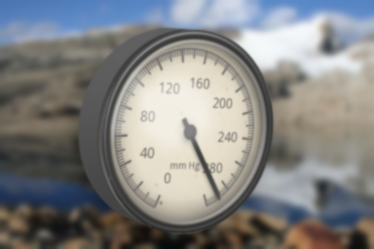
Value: 290 mmHg
